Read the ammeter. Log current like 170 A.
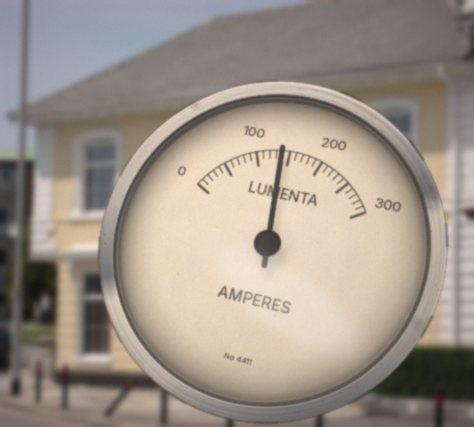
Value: 140 A
